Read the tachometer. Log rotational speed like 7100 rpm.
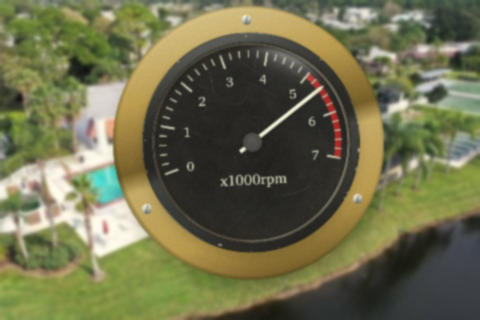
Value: 5400 rpm
